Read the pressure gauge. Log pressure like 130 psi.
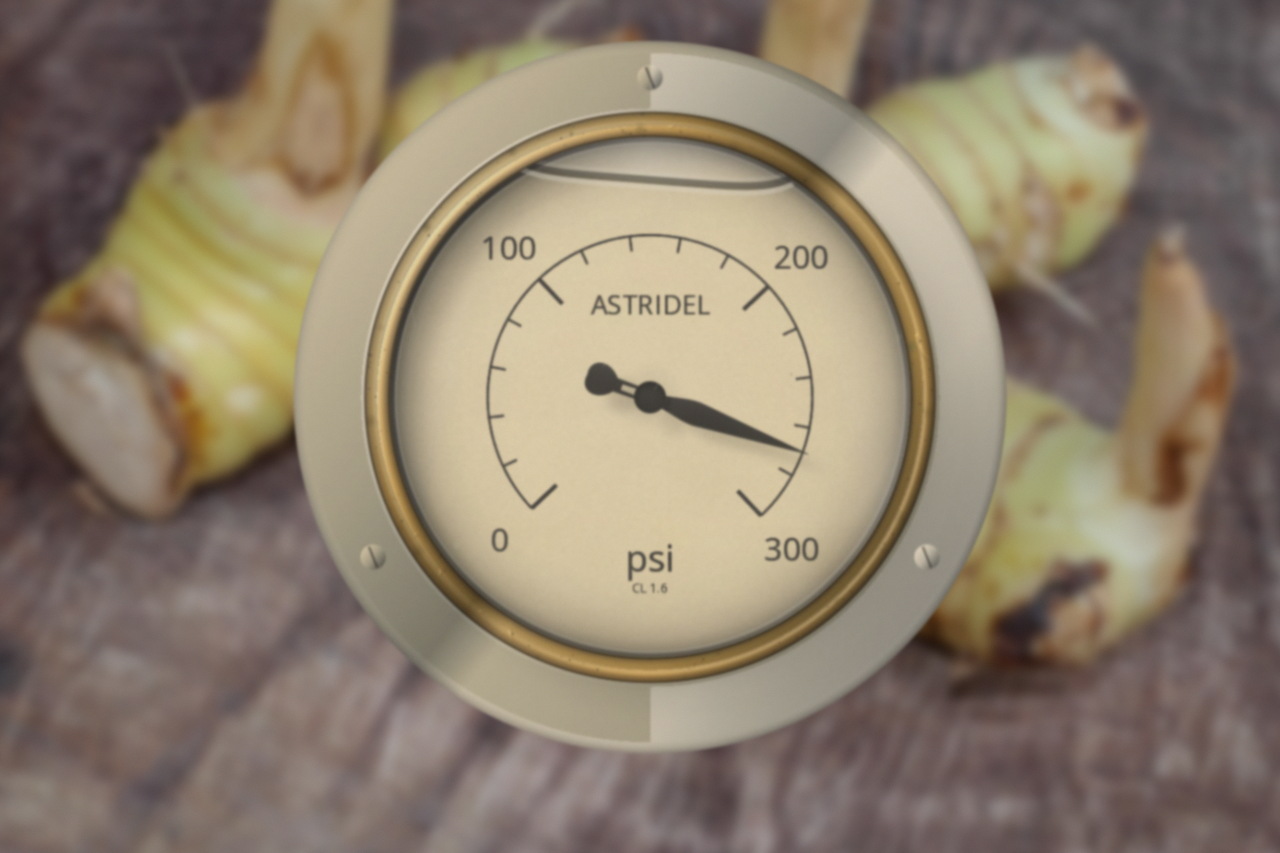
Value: 270 psi
